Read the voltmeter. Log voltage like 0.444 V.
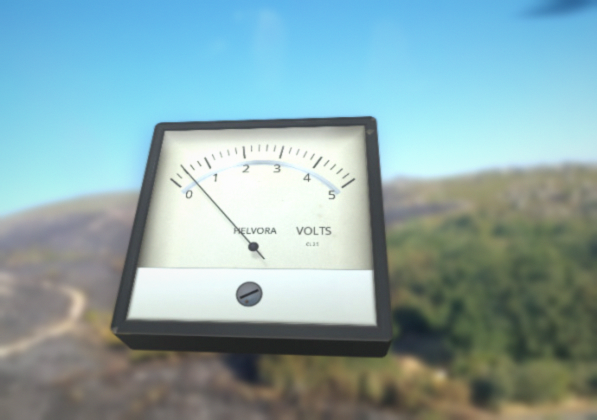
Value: 0.4 V
